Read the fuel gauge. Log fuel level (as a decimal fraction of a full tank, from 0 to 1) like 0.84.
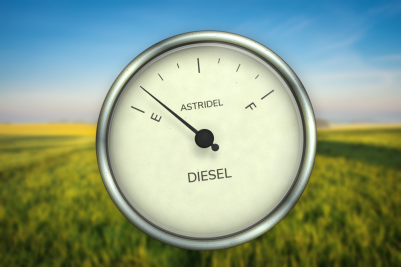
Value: 0.125
